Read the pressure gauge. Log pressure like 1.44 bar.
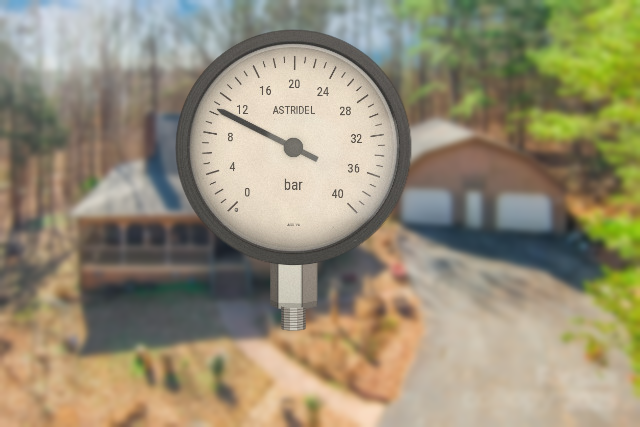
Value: 10.5 bar
